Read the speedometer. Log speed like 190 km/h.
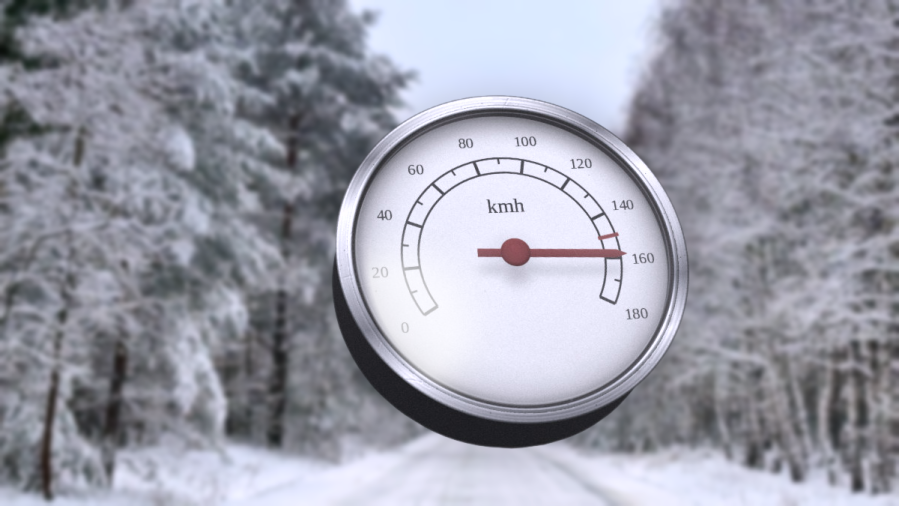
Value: 160 km/h
